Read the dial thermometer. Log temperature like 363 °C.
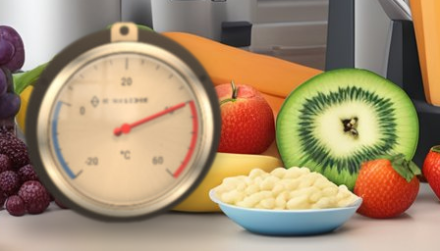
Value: 40 °C
